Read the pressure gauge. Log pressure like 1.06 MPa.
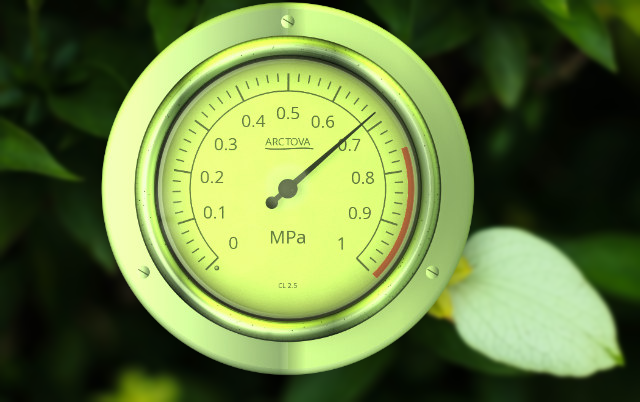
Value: 0.68 MPa
